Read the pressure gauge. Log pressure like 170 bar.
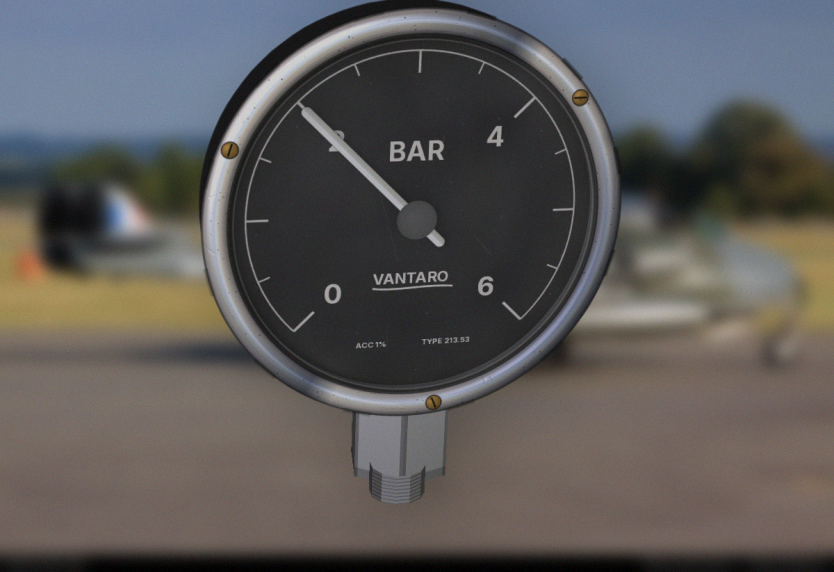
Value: 2 bar
